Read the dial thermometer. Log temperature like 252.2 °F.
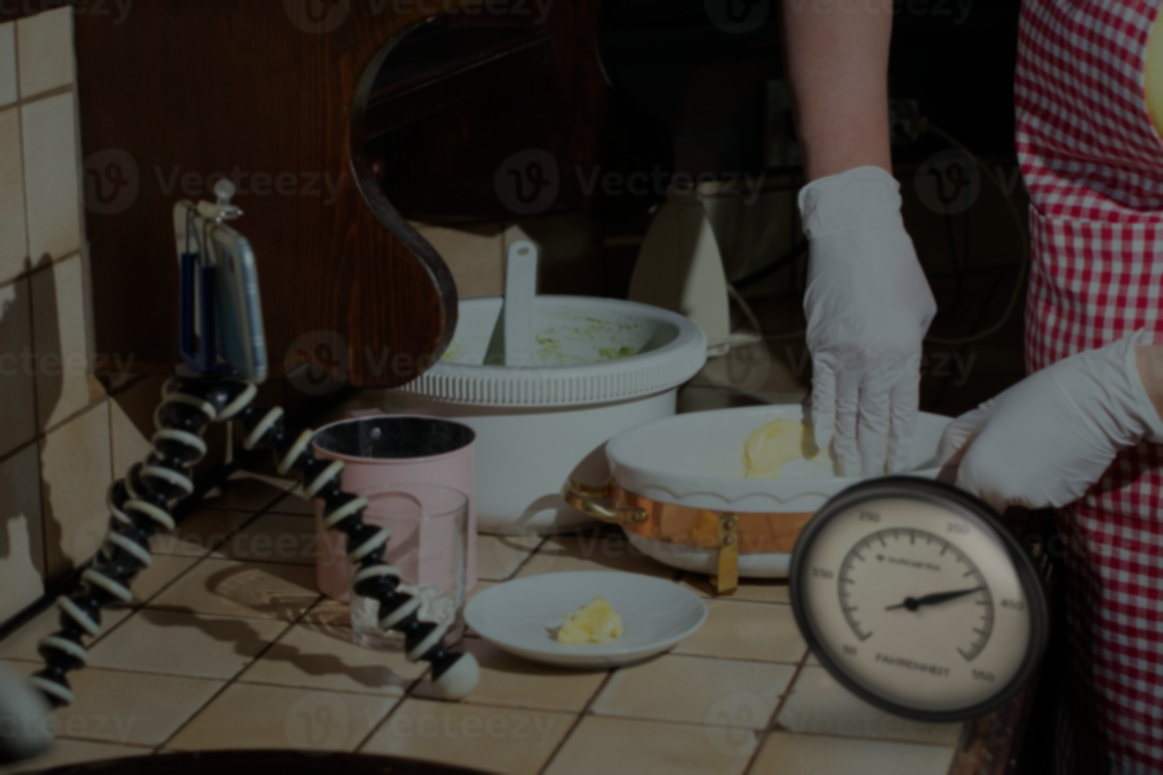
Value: 425 °F
